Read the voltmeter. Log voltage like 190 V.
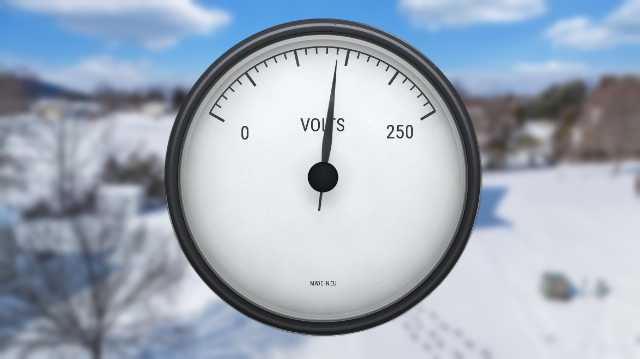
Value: 140 V
